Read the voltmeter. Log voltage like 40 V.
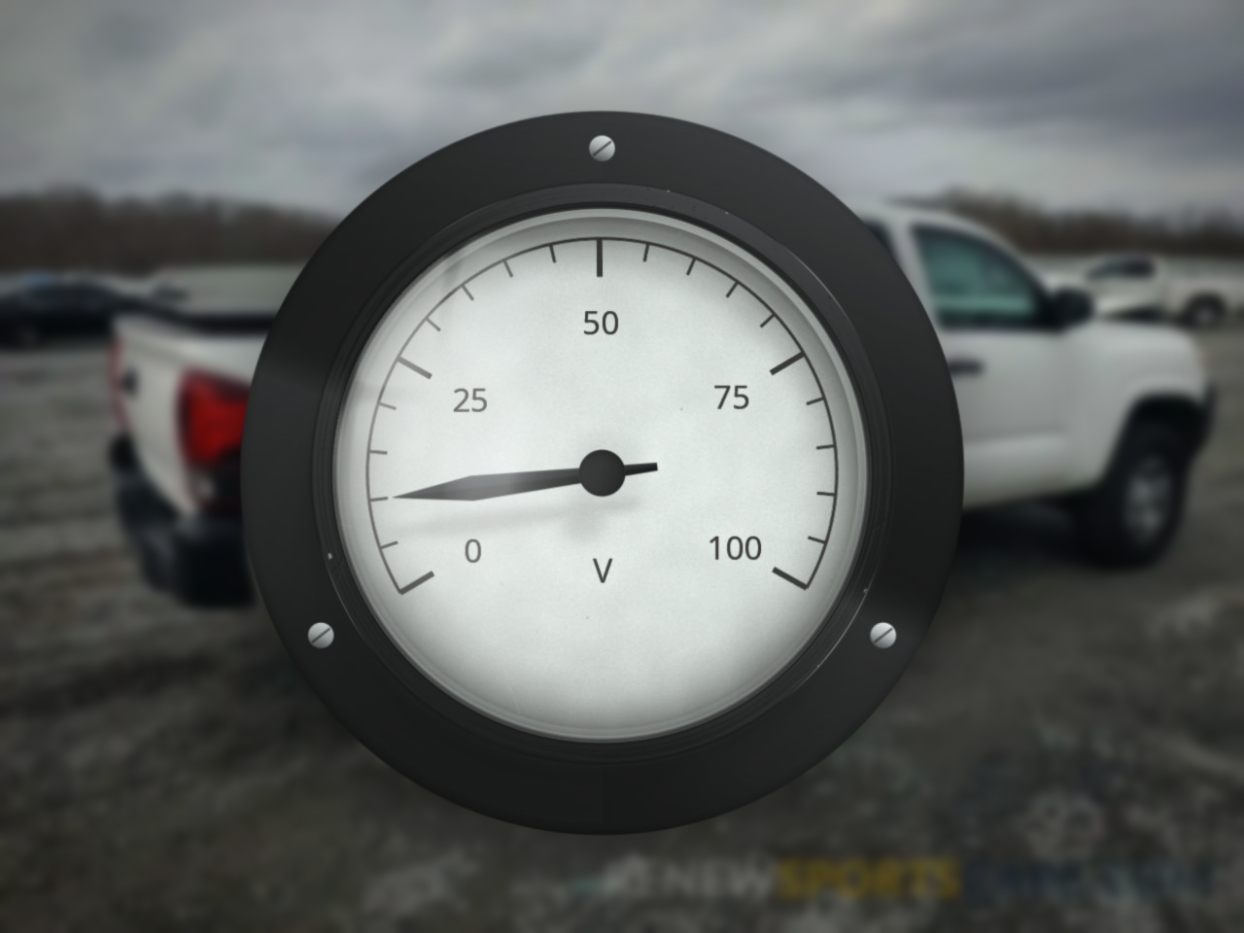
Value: 10 V
